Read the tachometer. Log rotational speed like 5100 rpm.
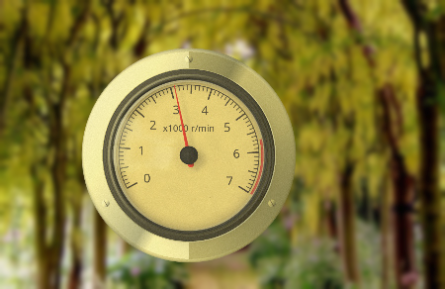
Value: 3100 rpm
